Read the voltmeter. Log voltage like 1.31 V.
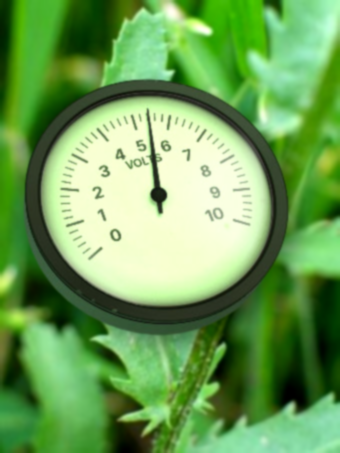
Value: 5.4 V
